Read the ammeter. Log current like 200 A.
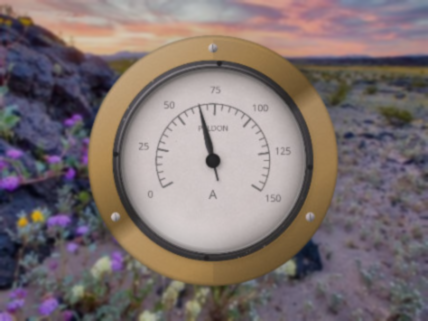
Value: 65 A
